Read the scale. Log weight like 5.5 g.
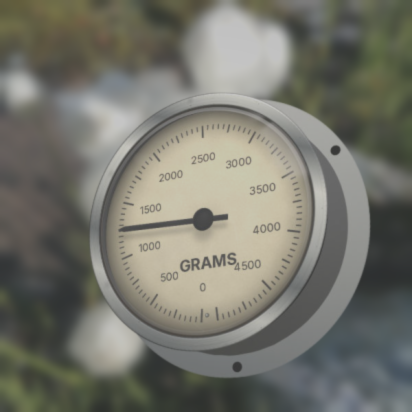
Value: 1250 g
